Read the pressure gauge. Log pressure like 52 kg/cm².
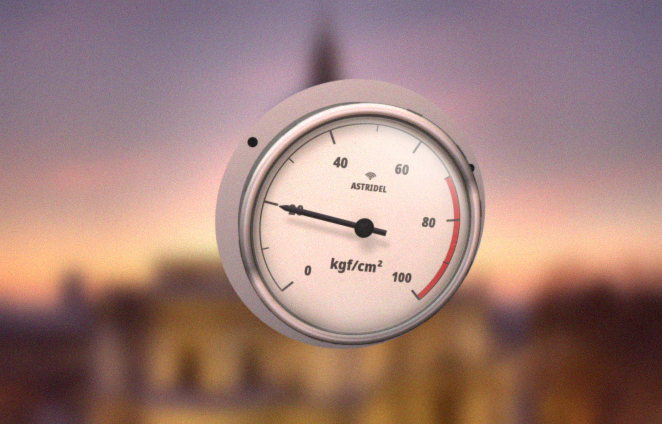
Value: 20 kg/cm²
